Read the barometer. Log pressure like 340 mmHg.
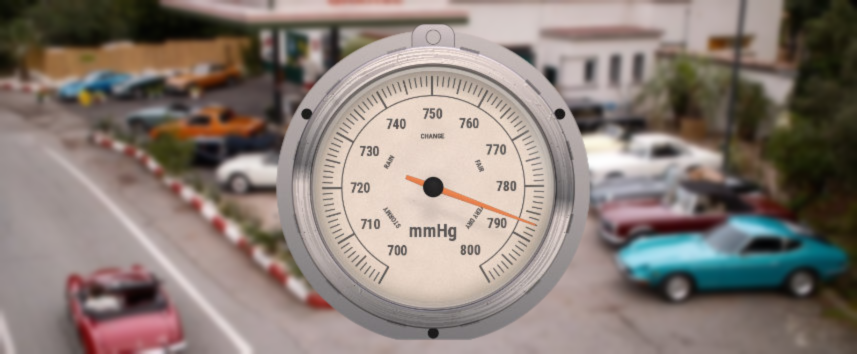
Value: 787 mmHg
